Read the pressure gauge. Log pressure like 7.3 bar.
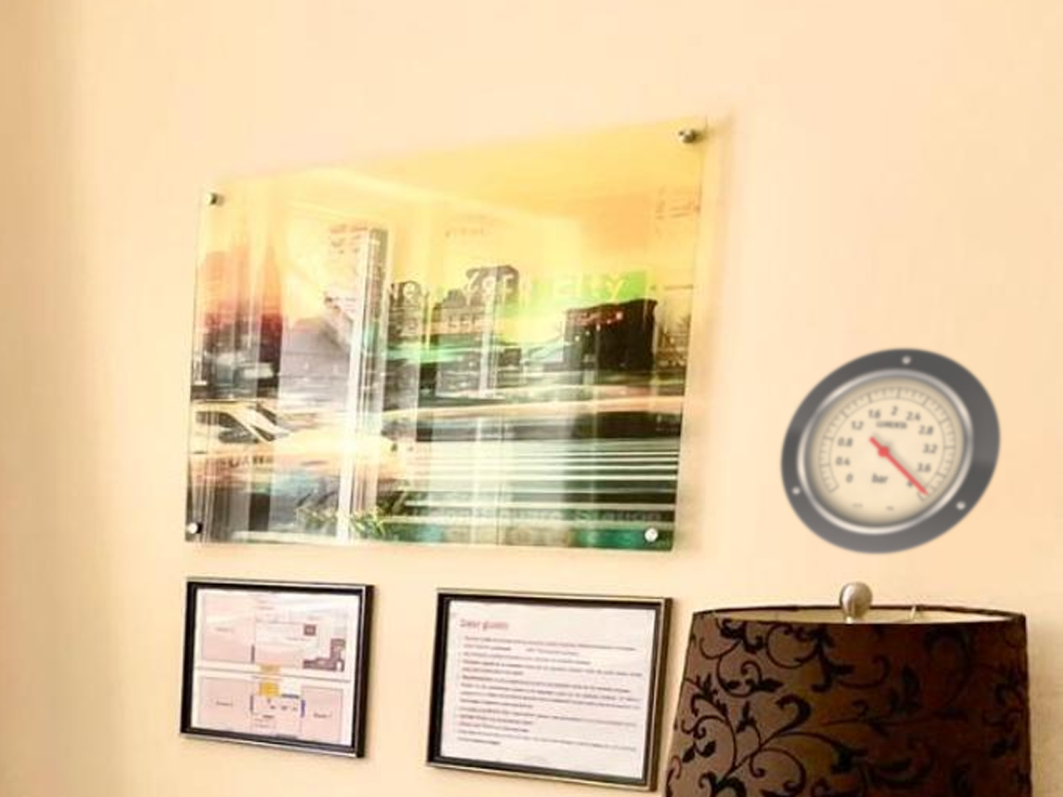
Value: 3.9 bar
